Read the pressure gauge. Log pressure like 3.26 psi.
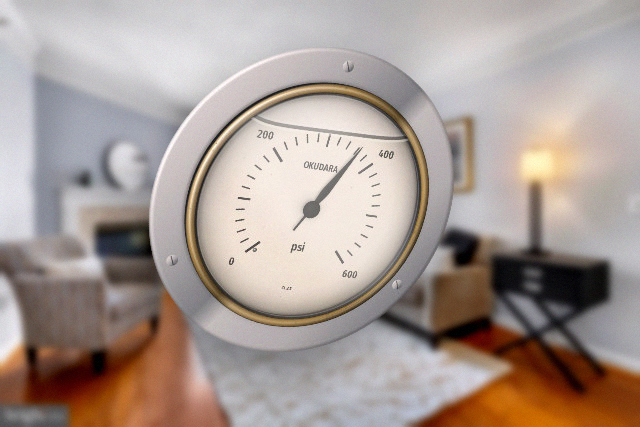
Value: 360 psi
